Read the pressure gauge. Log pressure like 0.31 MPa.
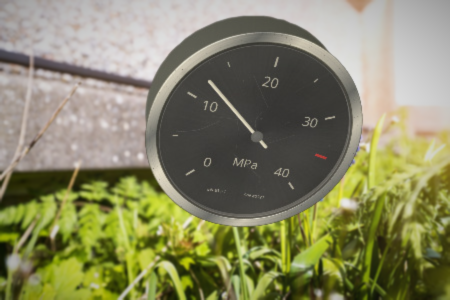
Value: 12.5 MPa
